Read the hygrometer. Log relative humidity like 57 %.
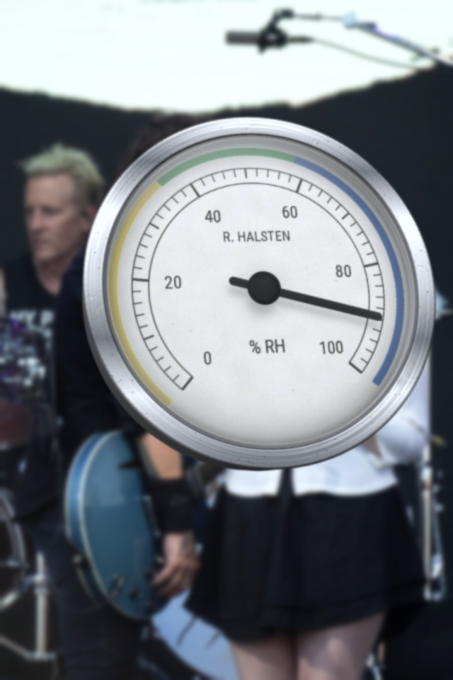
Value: 90 %
